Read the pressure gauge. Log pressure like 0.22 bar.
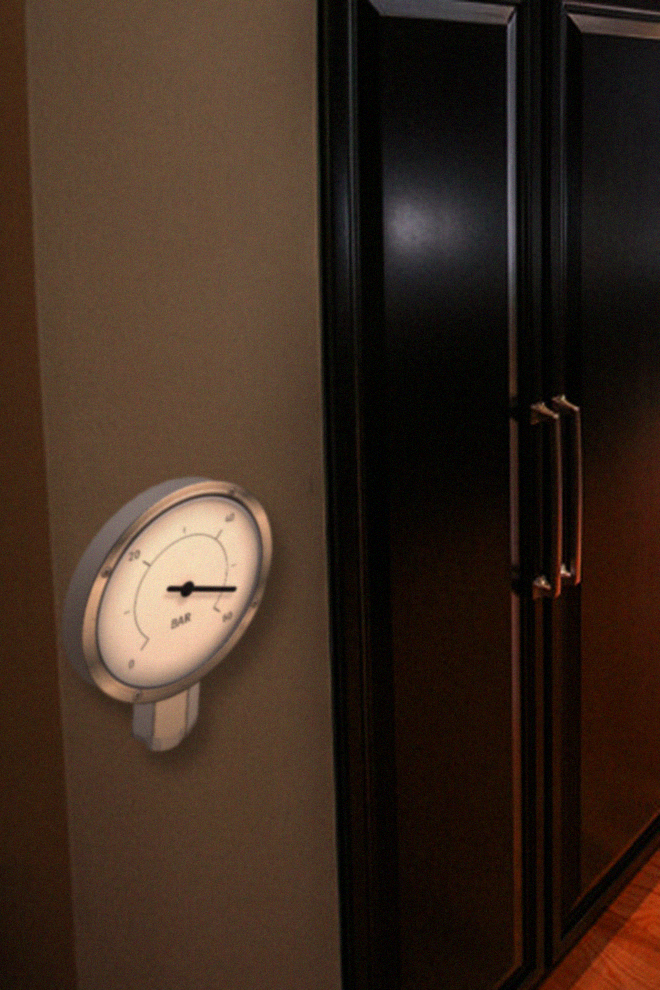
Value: 55 bar
